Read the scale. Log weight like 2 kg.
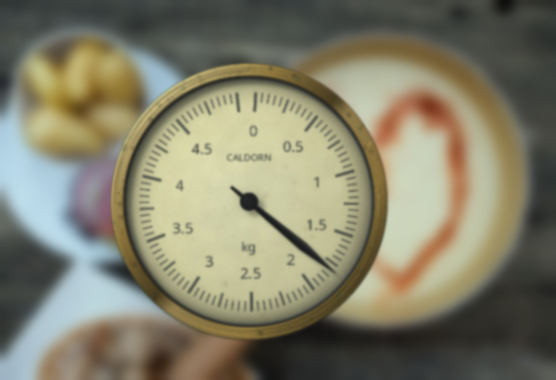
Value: 1.8 kg
